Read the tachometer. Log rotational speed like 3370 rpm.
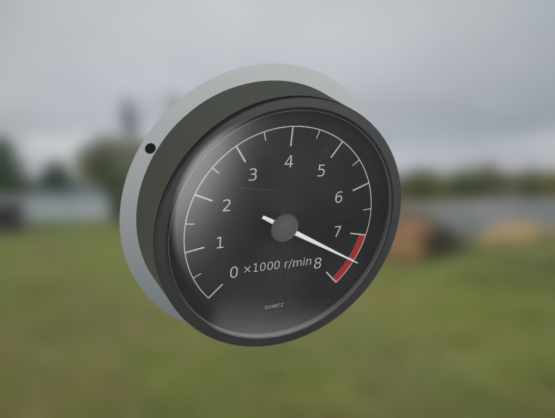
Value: 7500 rpm
